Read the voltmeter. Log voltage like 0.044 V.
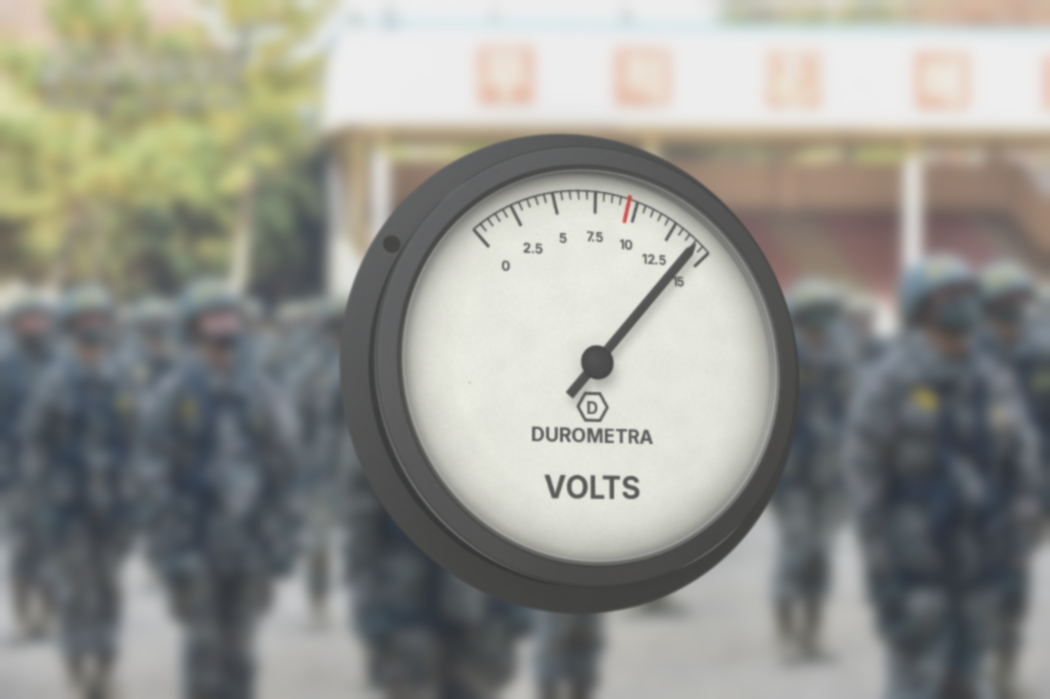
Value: 14 V
